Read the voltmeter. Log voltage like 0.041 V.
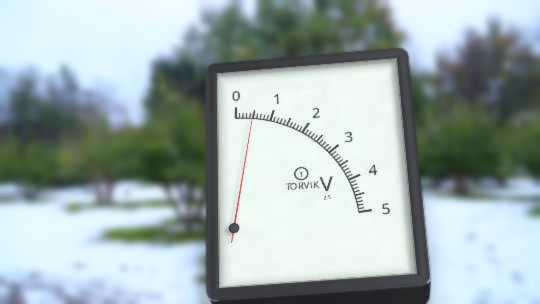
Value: 0.5 V
